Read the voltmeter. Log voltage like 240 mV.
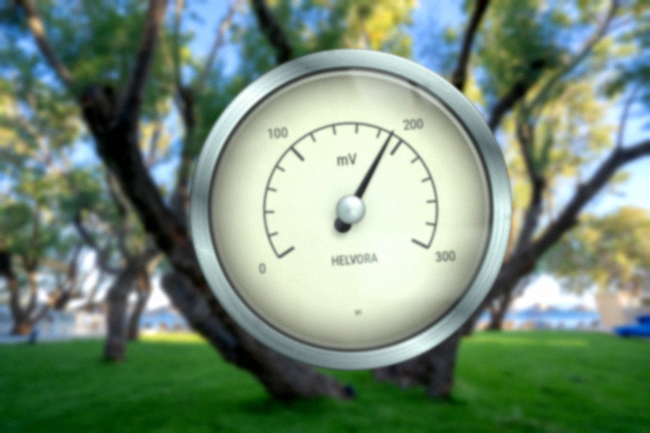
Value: 190 mV
